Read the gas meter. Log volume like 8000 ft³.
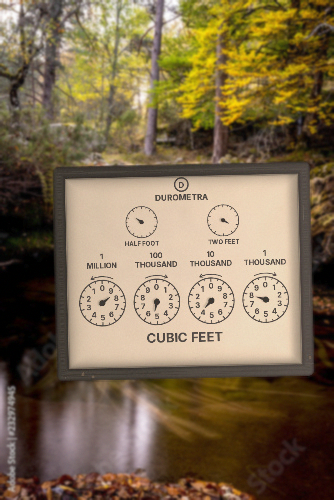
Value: 853800 ft³
